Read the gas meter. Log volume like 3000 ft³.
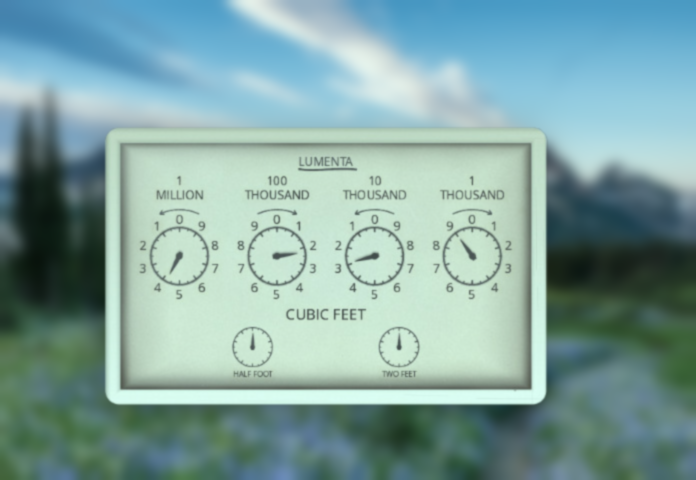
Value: 422900 ft³
